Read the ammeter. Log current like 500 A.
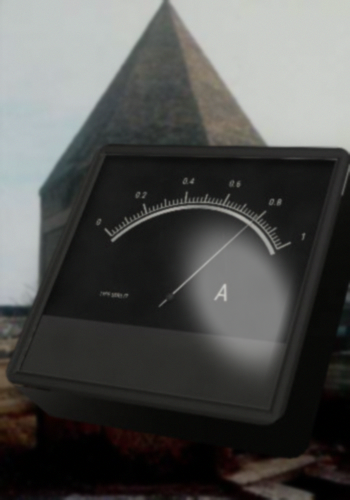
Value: 0.8 A
